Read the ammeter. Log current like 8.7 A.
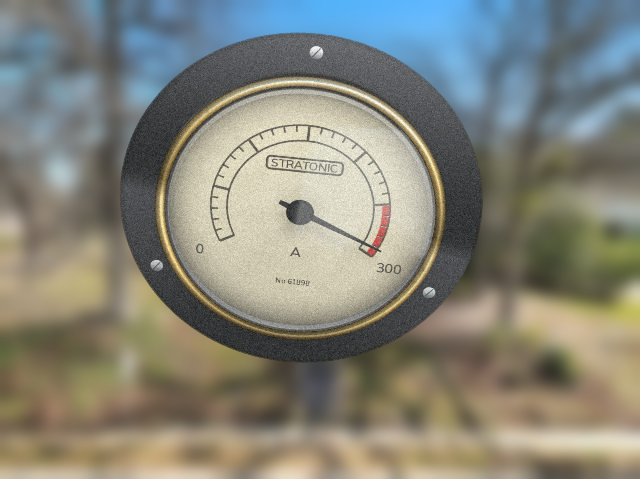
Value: 290 A
